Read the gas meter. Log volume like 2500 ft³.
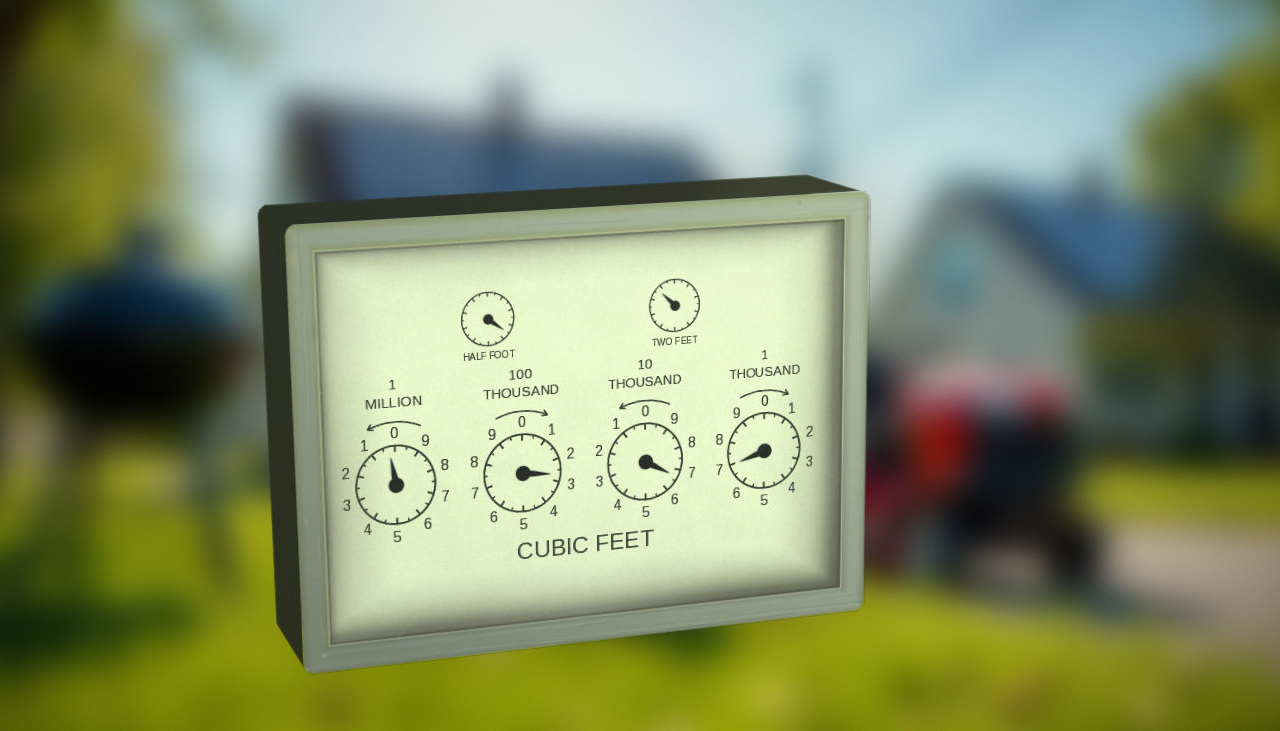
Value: 26700 ft³
